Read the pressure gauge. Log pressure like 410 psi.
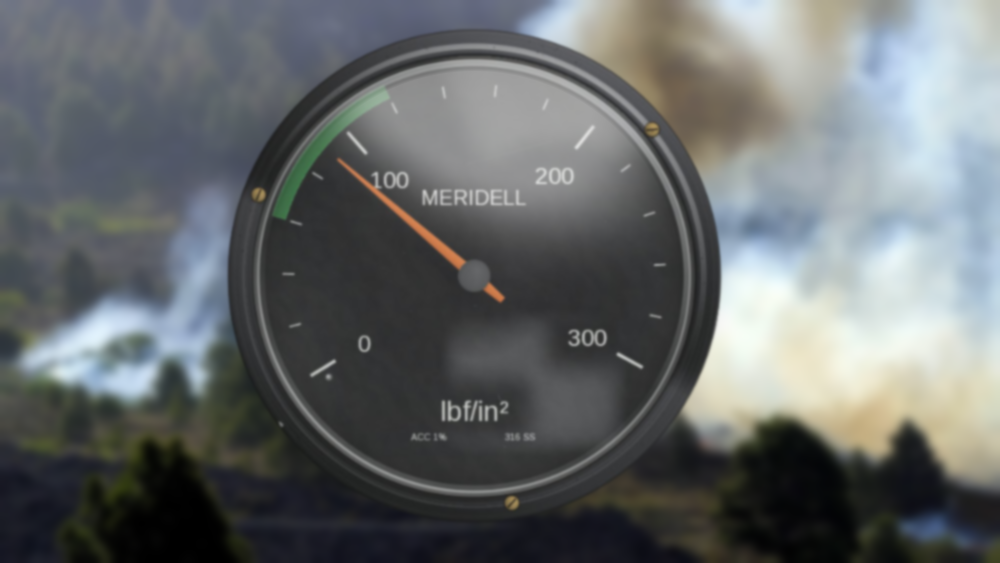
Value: 90 psi
